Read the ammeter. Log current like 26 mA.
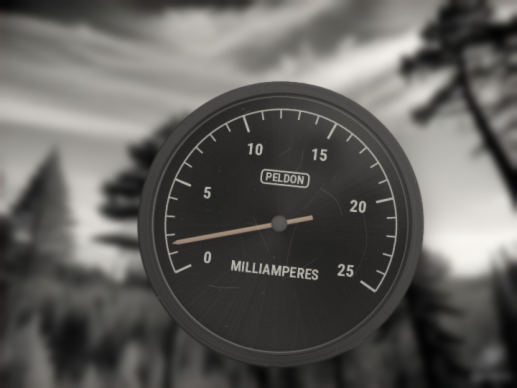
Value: 1.5 mA
